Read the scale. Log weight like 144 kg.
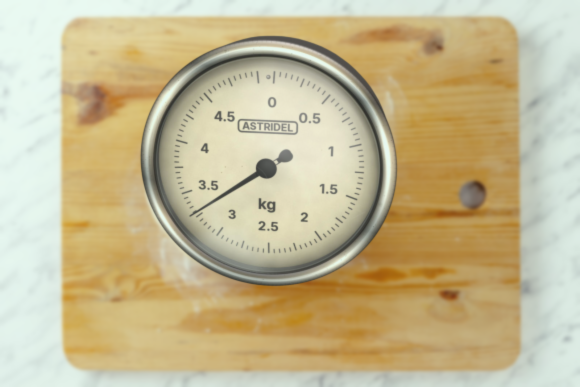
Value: 3.3 kg
